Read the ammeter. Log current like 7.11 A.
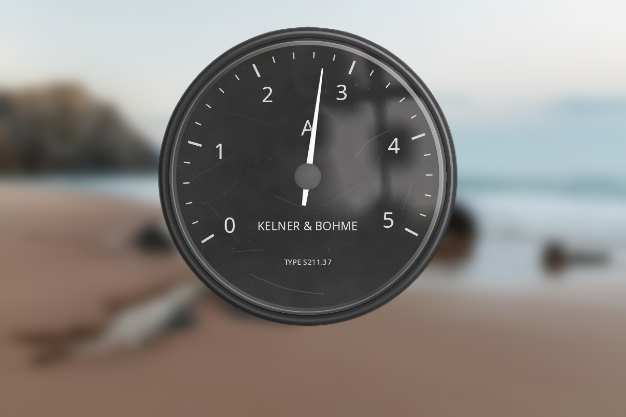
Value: 2.7 A
